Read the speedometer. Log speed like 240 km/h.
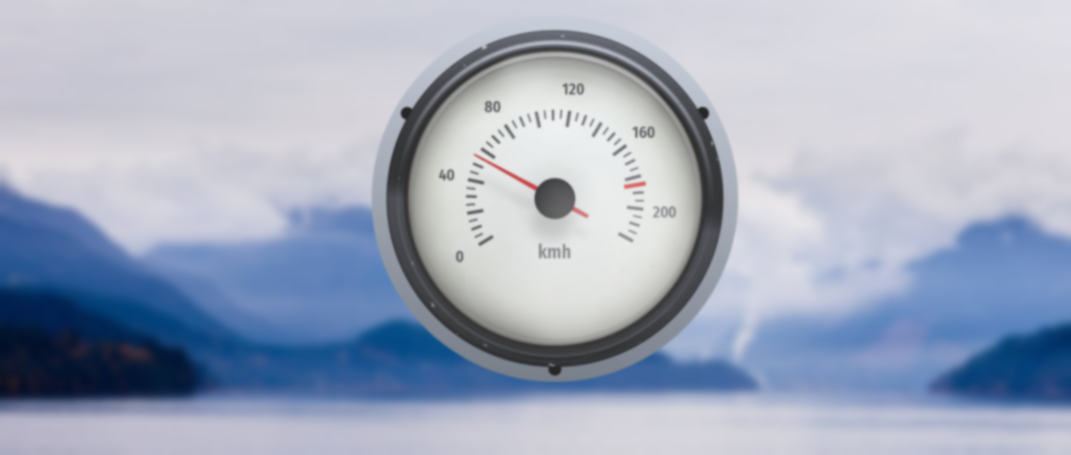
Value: 55 km/h
